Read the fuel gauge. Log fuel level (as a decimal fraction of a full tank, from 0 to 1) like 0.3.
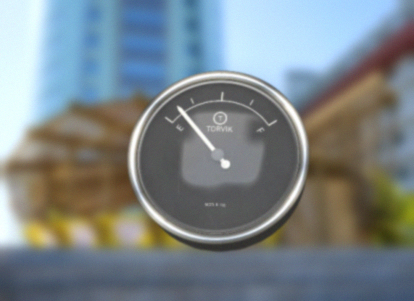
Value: 0.125
